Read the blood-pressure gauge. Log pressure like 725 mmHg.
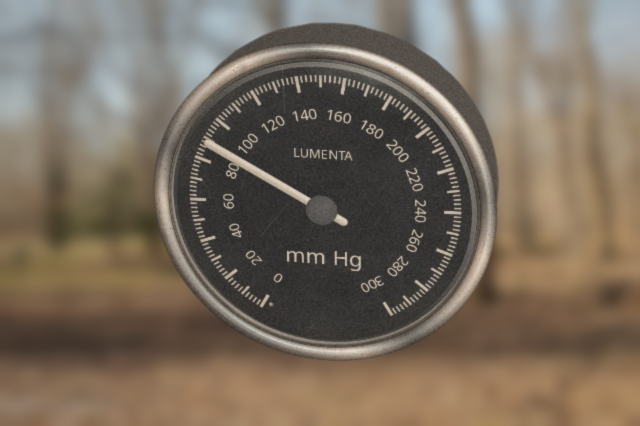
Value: 90 mmHg
